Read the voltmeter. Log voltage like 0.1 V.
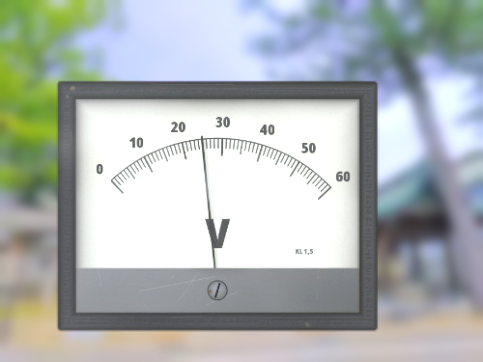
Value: 25 V
